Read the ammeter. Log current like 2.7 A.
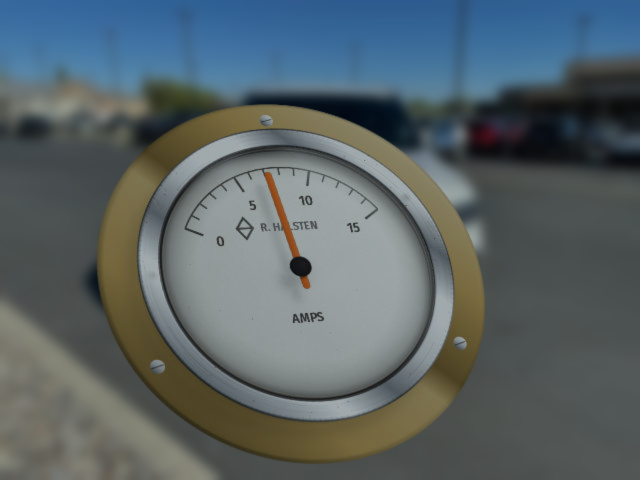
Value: 7 A
